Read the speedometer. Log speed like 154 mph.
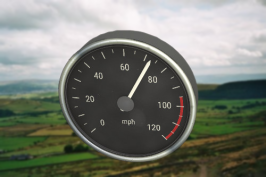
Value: 72.5 mph
